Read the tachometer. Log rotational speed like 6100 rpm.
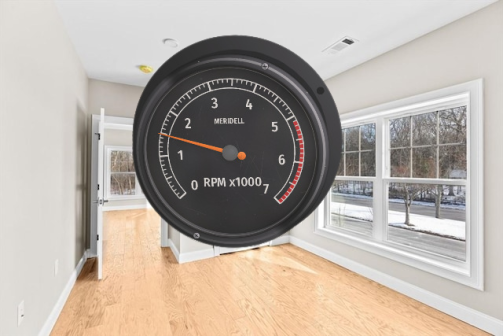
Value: 1500 rpm
